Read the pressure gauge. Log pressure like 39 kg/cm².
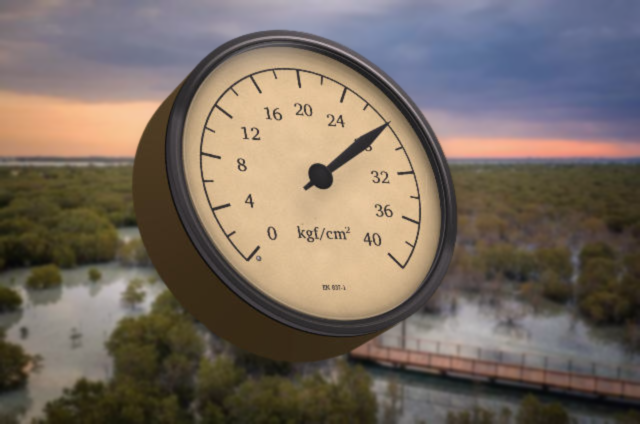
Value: 28 kg/cm²
